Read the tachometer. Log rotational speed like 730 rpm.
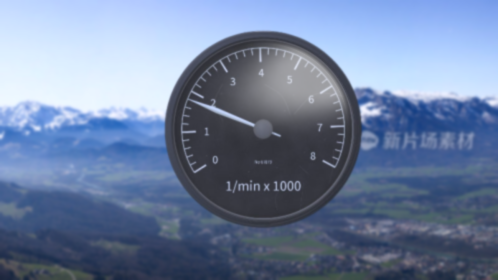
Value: 1800 rpm
